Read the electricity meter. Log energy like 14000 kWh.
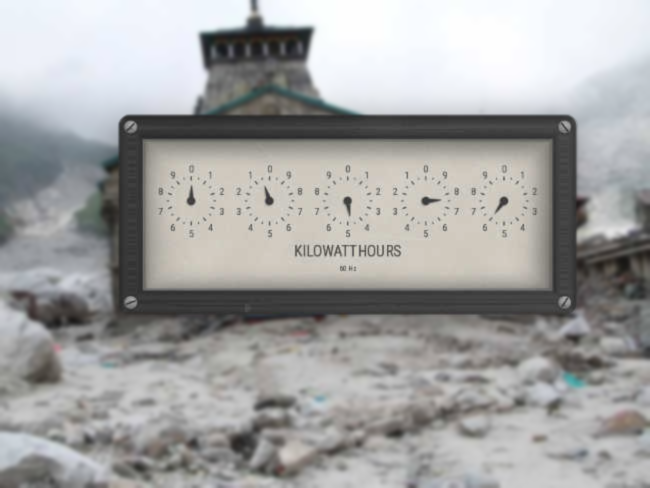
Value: 476 kWh
